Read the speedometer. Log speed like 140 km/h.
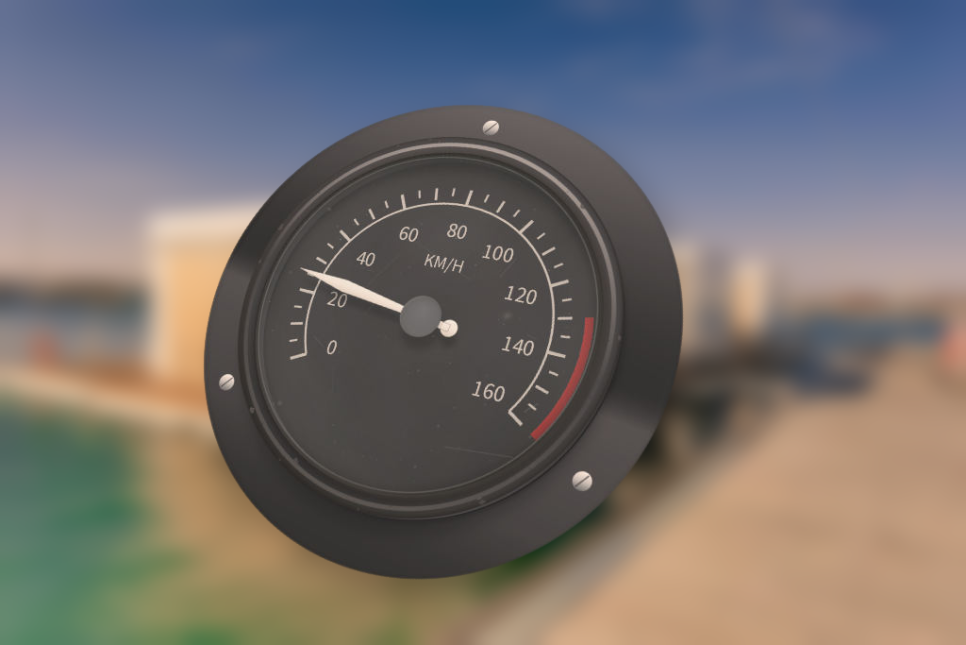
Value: 25 km/h
